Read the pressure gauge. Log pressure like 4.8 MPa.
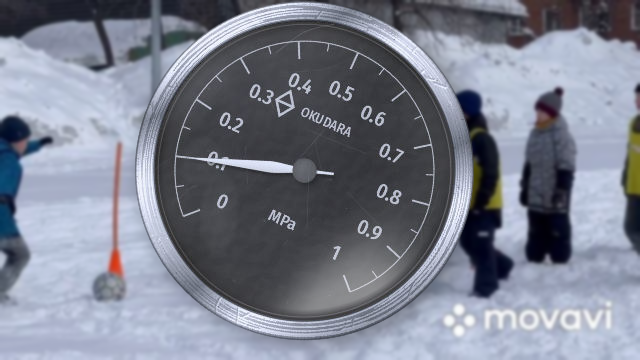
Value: 0.1 MPa
